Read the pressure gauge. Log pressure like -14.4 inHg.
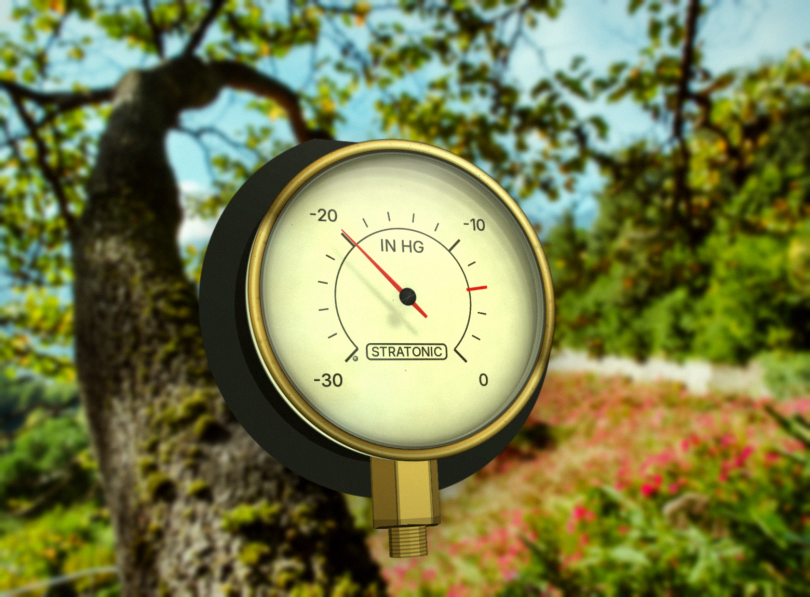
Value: -20 inHg
